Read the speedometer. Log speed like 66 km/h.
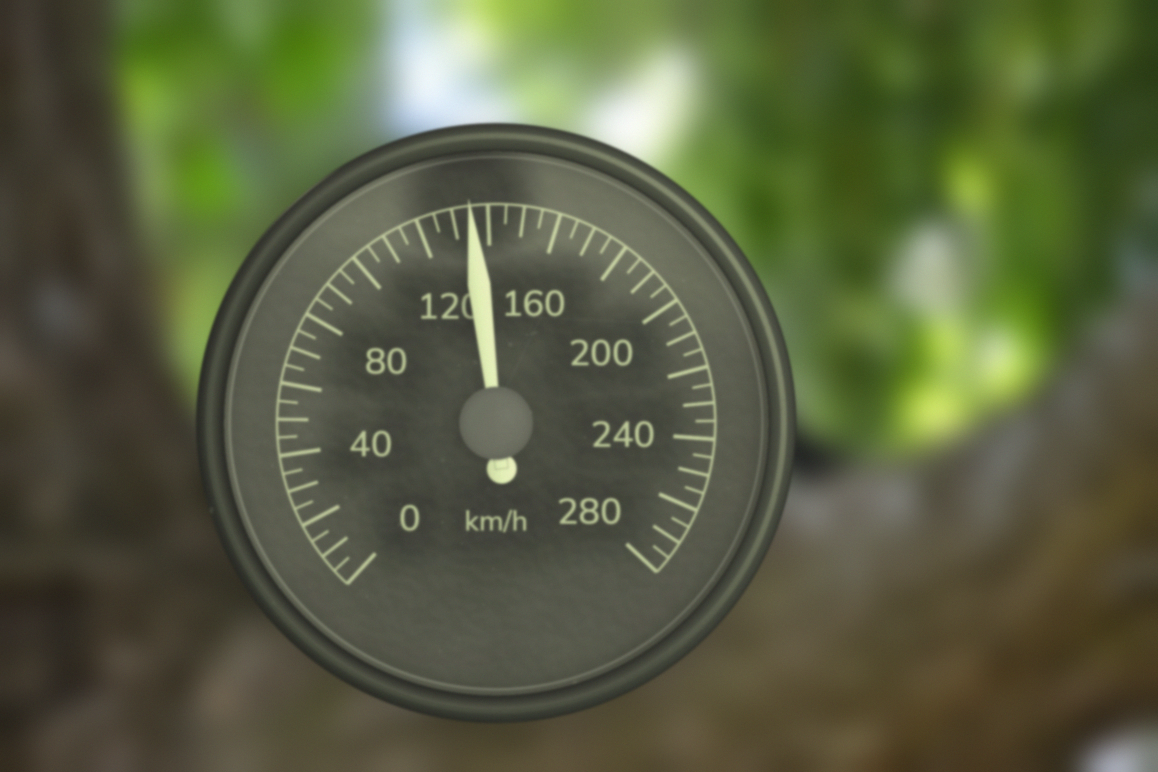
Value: 135 km/h
